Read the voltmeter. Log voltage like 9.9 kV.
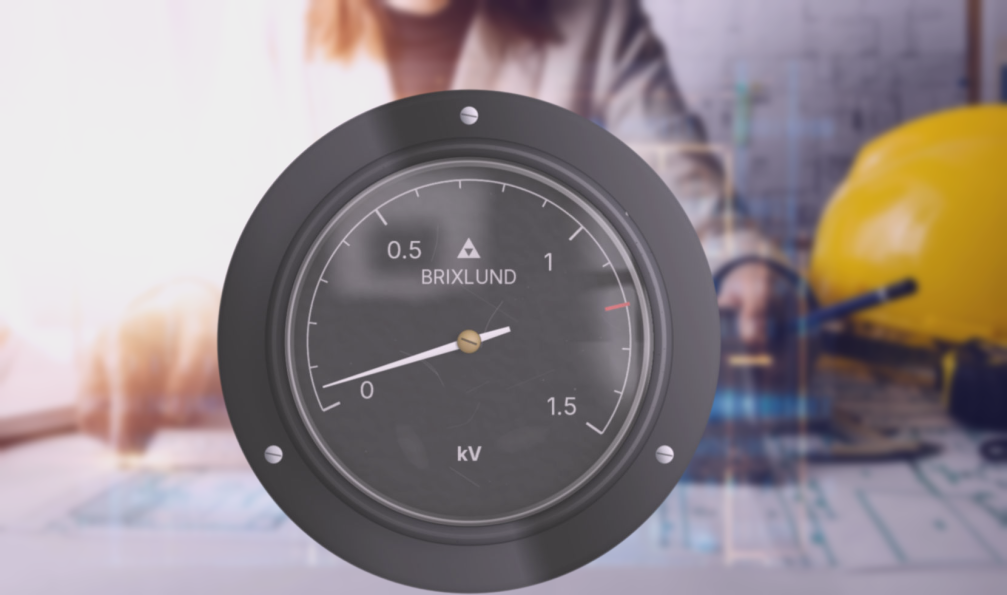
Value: 0.05 kV
